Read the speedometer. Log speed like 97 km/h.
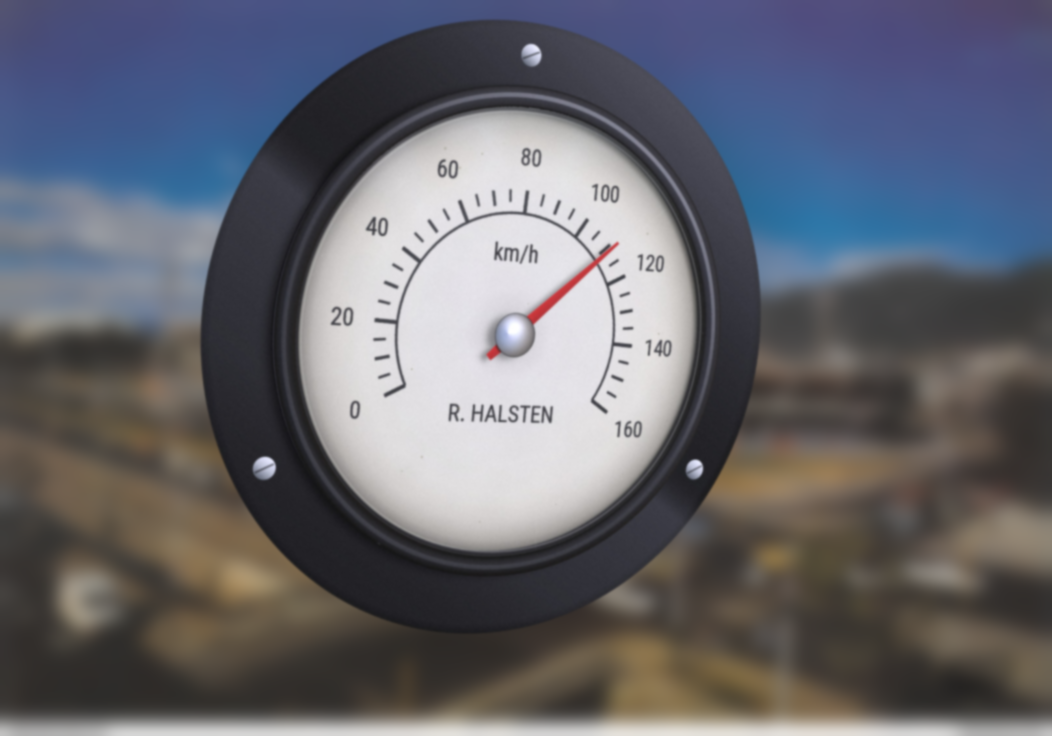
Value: 110 km/h
